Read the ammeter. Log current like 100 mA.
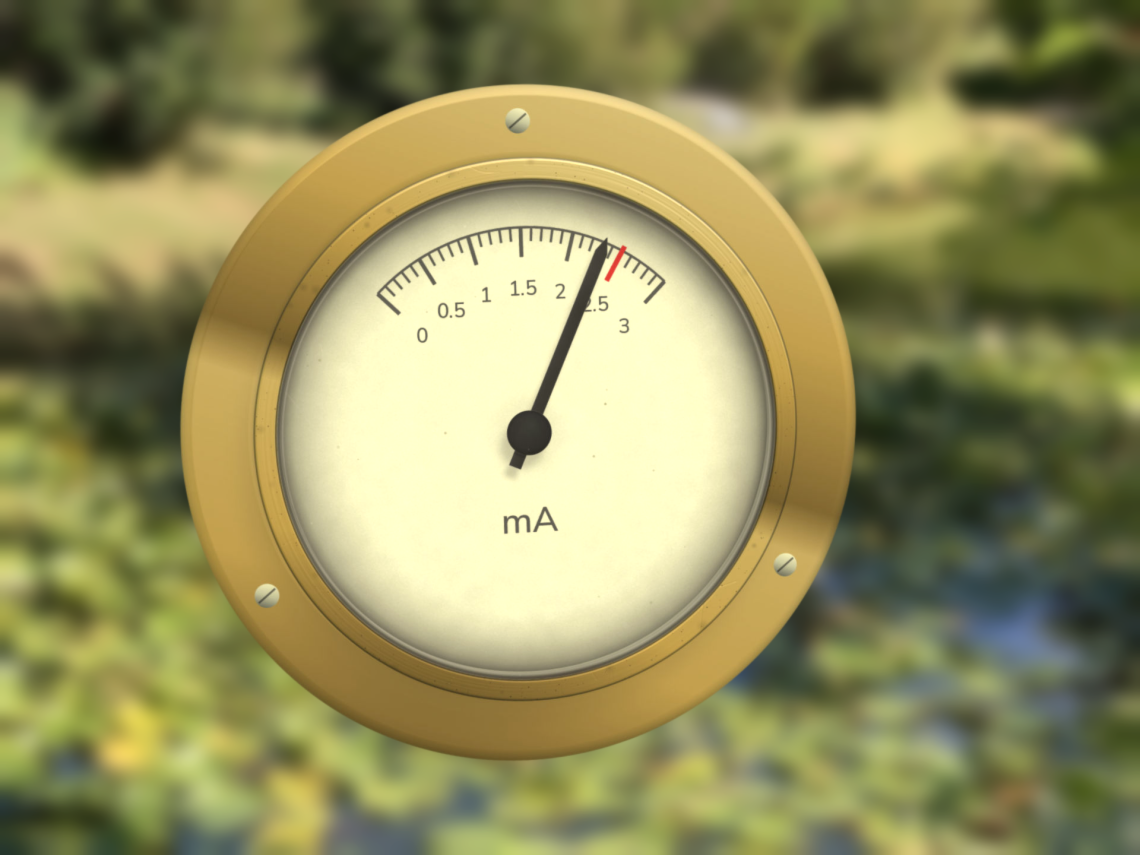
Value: 2.3 mA
